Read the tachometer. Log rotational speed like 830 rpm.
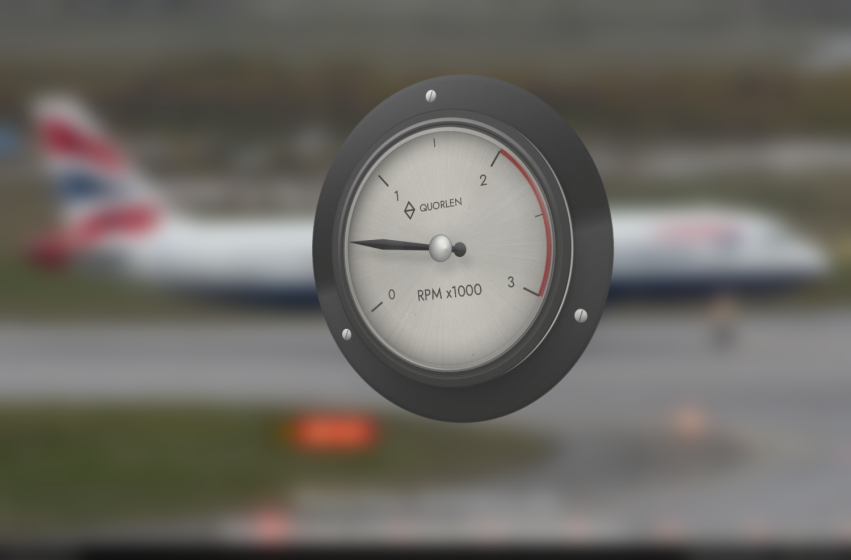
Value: 500 rpm
